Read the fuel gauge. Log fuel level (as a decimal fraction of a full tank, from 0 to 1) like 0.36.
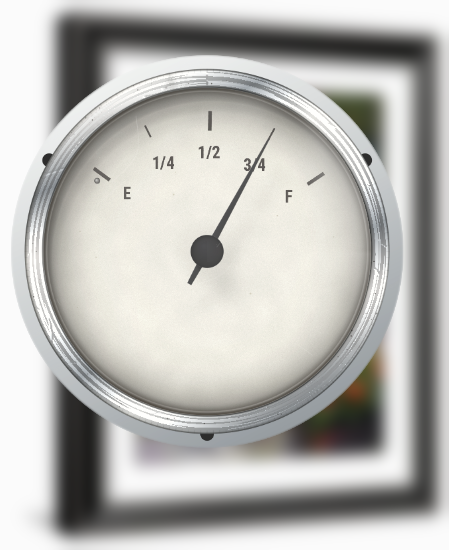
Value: 0.75
